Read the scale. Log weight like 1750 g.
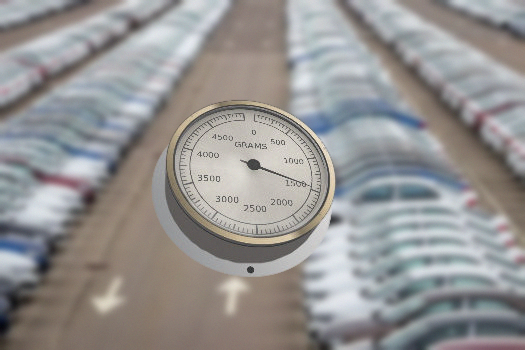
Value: 1500 g
